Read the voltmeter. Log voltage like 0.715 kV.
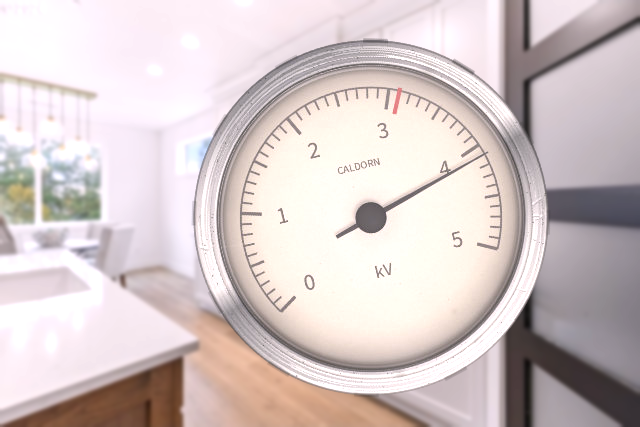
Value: 4.1 kV
